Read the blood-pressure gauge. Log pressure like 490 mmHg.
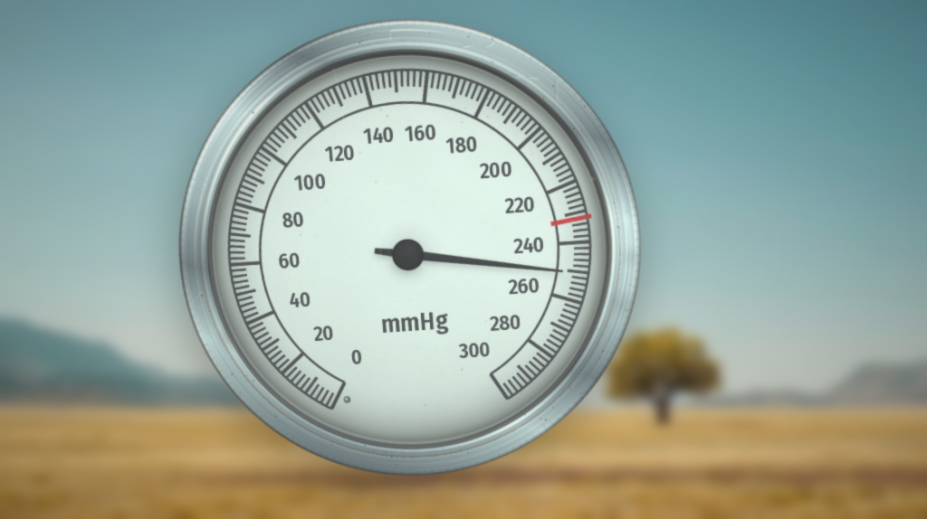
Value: 250 mmHg
